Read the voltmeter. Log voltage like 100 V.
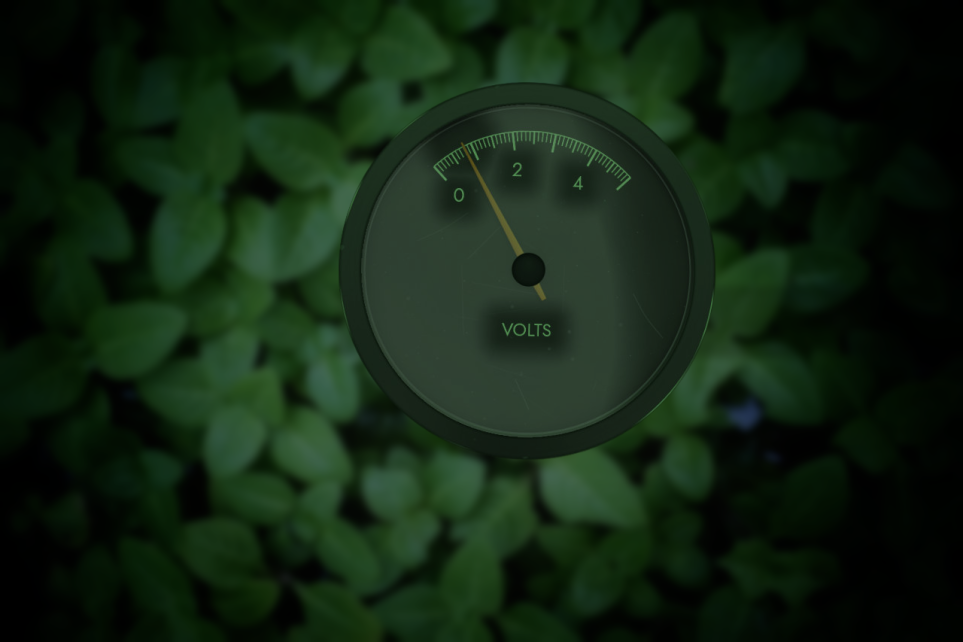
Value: 0.8 V
